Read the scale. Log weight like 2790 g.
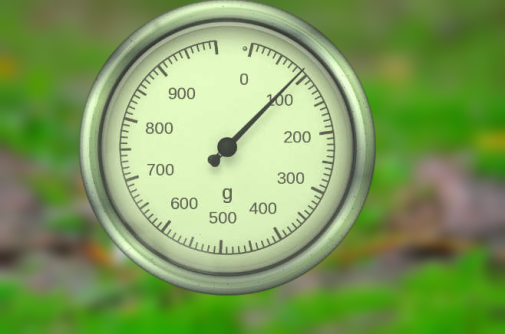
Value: 90 g
